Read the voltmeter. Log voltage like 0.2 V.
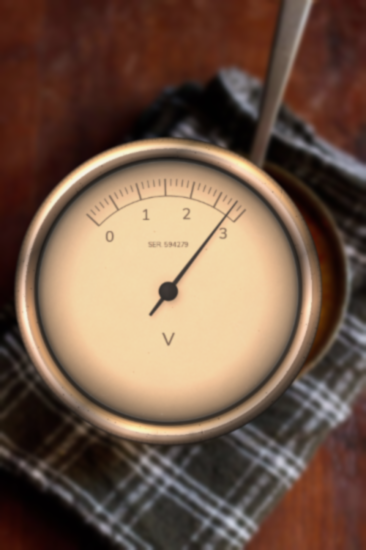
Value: 2.8 V
